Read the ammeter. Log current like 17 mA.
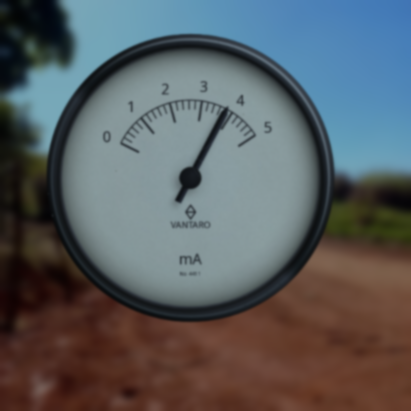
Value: 3.8 mA
